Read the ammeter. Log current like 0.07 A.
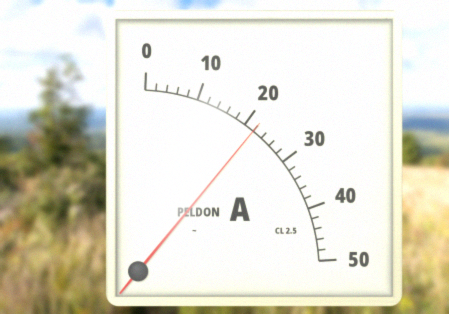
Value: 22 A
